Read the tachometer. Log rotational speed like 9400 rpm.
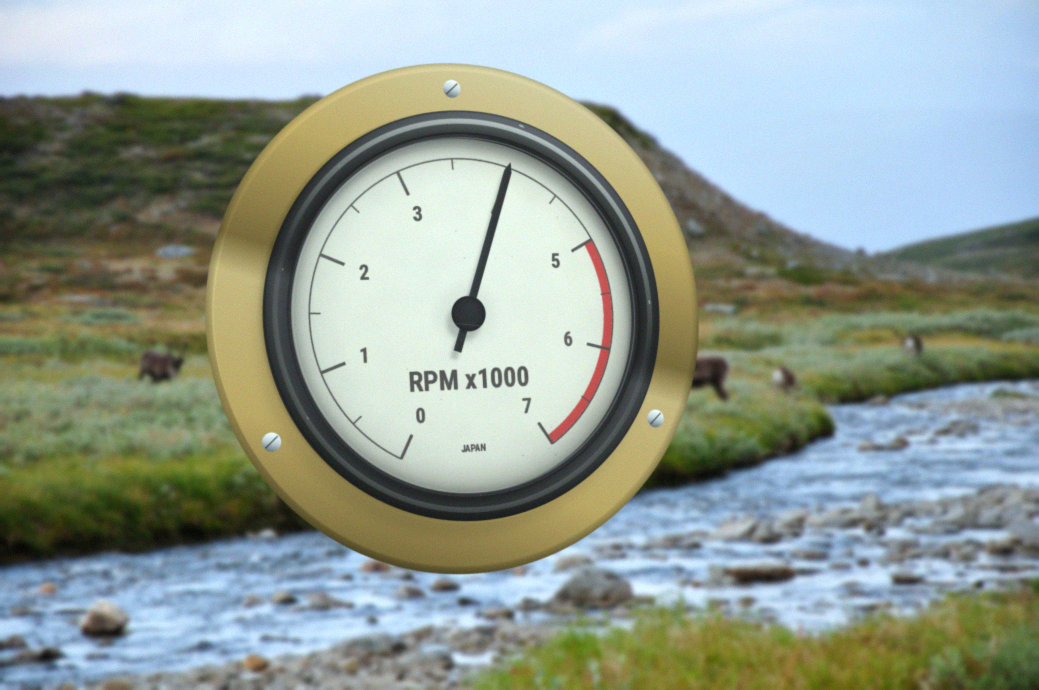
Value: 4000 rpm
